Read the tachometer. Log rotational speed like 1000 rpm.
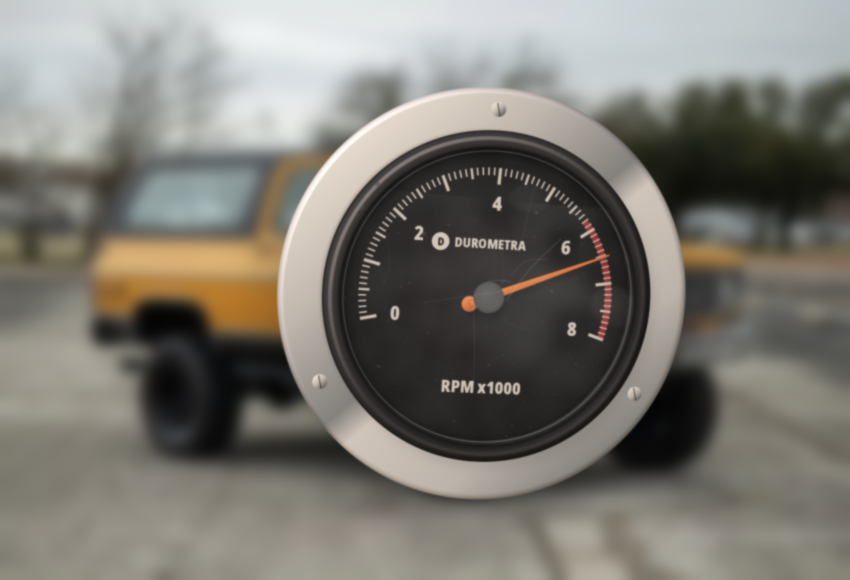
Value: 6500 rpm
